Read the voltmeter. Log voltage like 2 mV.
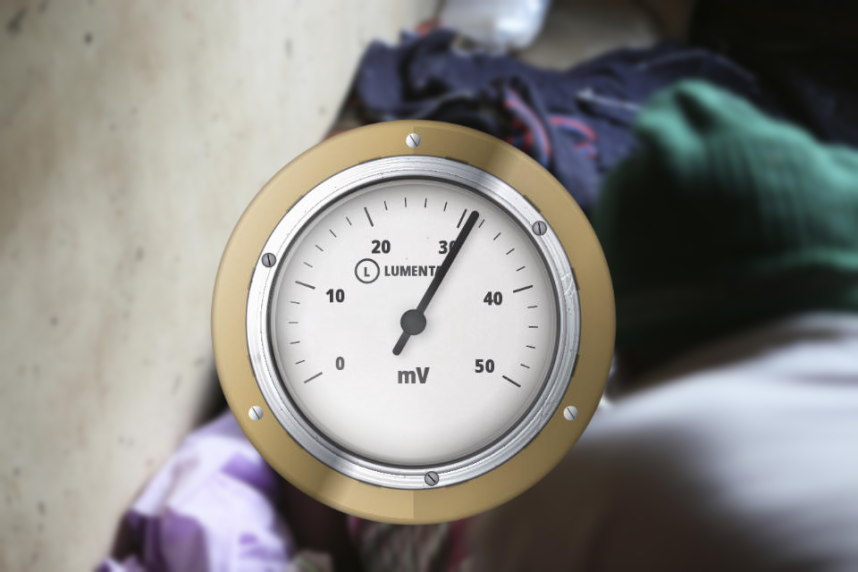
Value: 31 mV
